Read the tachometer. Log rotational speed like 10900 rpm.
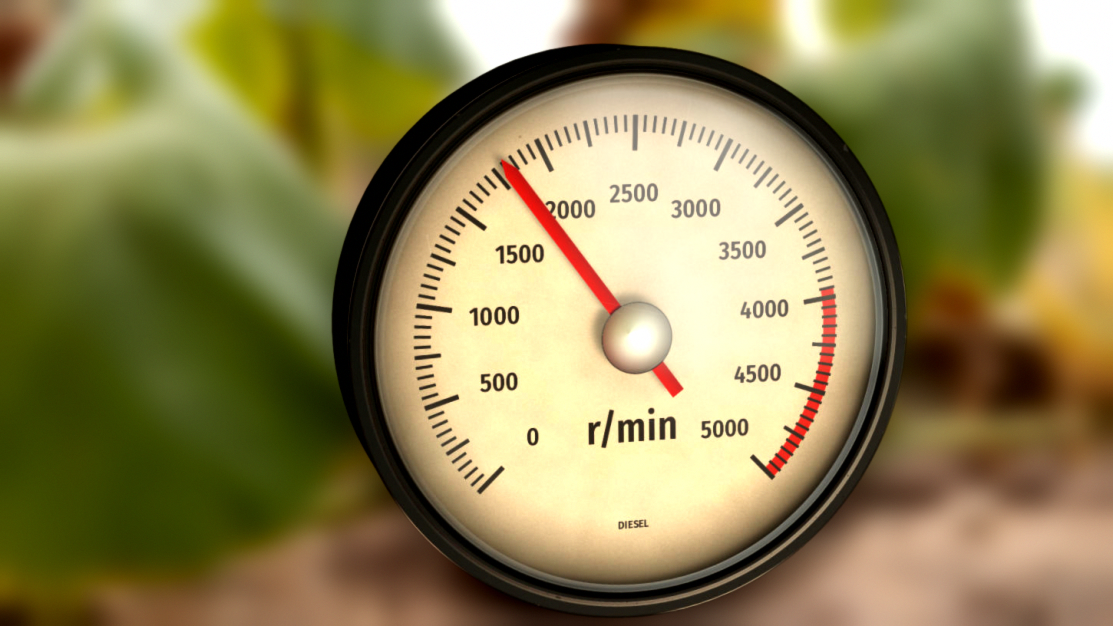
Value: 1800 rpm
